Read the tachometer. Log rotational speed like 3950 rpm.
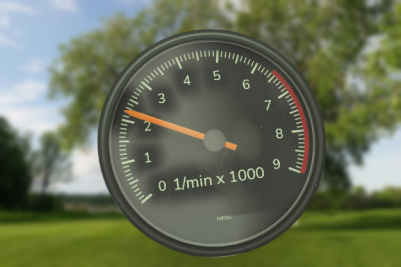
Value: 2200 rpm
